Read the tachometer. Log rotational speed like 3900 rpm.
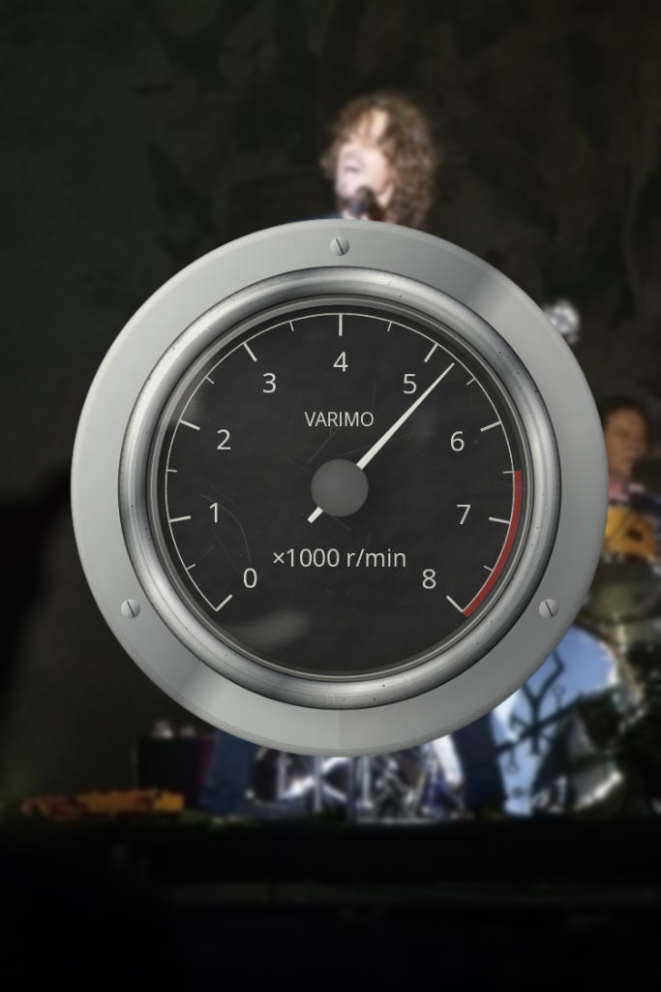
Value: 5250 rpm
